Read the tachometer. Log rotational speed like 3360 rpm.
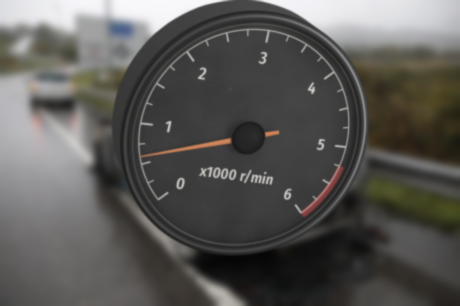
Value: 625 rpm
